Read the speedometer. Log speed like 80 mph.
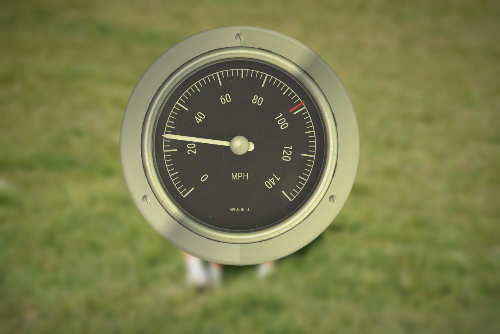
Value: 26 mph
